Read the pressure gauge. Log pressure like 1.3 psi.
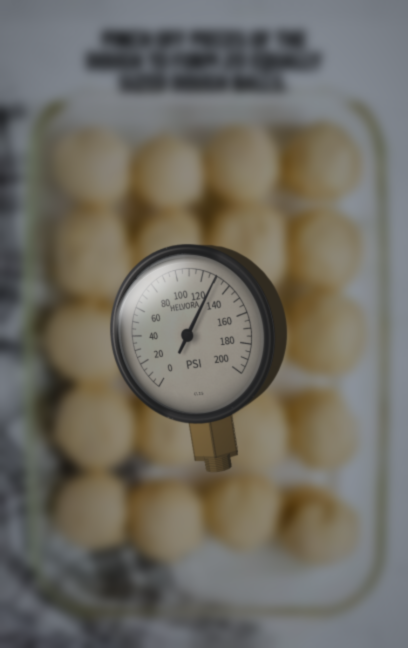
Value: 130 psi
